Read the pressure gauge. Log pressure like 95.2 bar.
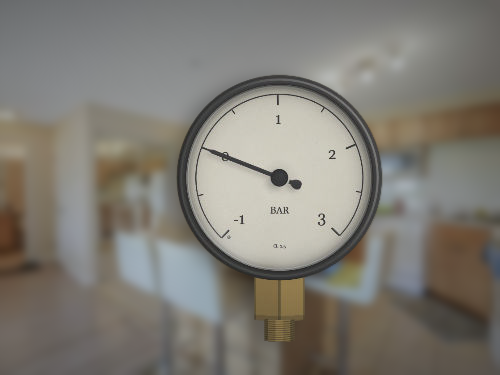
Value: 0 bar
